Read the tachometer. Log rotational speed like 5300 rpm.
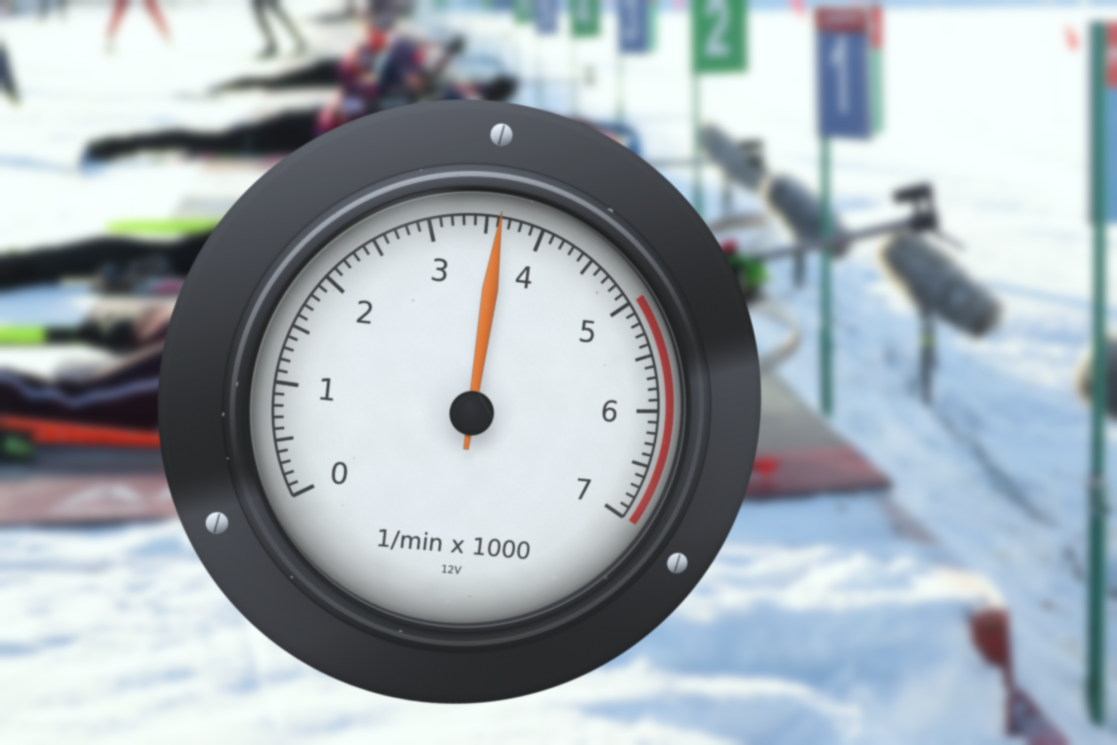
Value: 3600 rpm
